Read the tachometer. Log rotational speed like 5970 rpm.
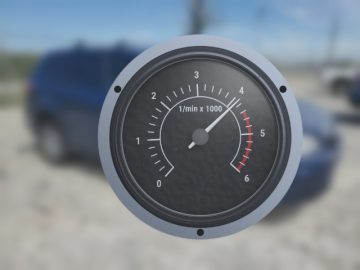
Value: 4100 rpm
